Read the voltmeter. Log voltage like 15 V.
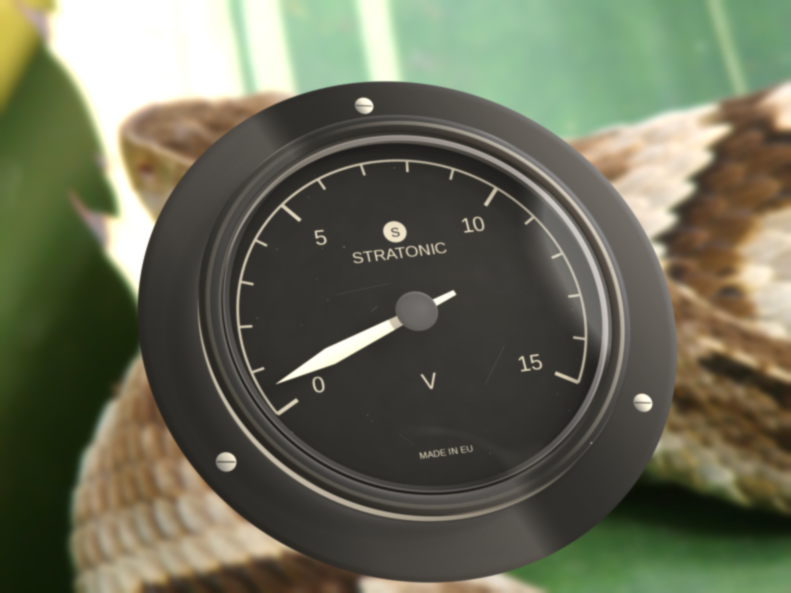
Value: 0.5 V
